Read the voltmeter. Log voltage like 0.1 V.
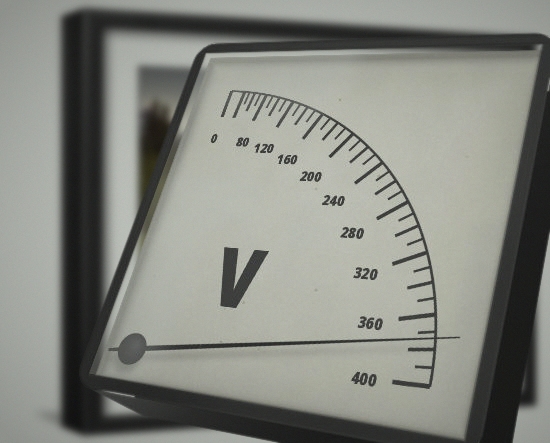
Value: 375 V
